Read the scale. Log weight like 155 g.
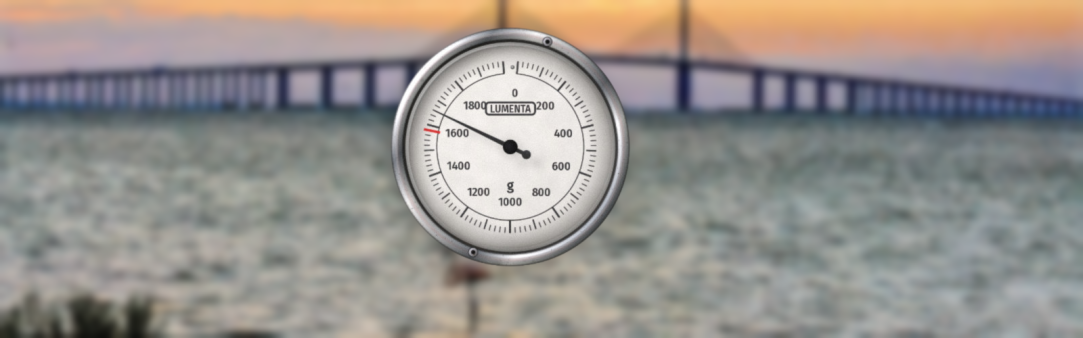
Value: 1660 g
